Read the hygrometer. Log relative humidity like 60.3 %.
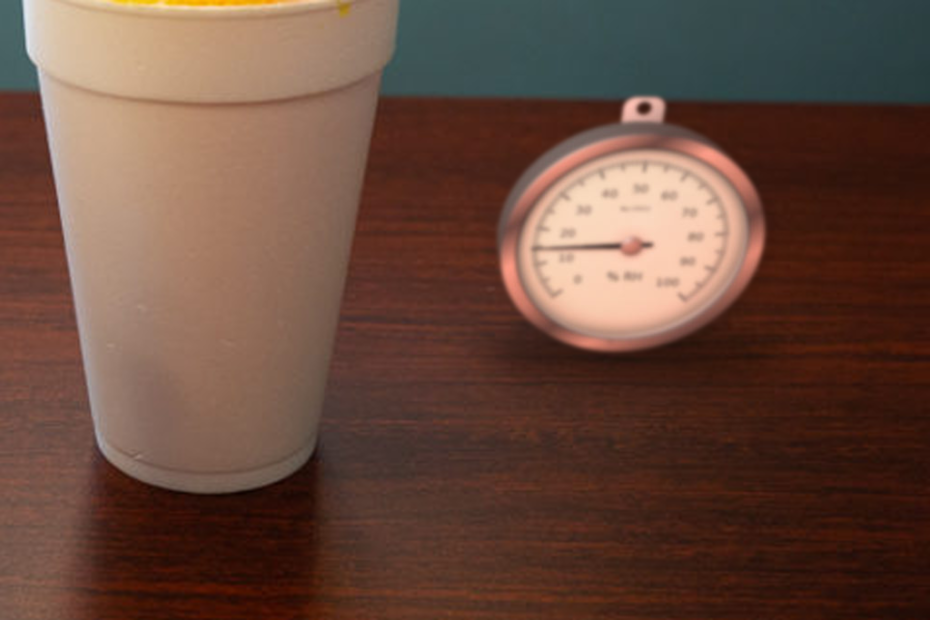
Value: 15 %
